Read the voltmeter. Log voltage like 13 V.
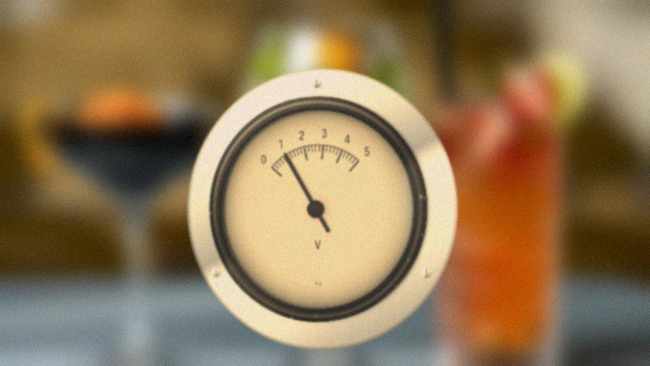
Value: 1 V
